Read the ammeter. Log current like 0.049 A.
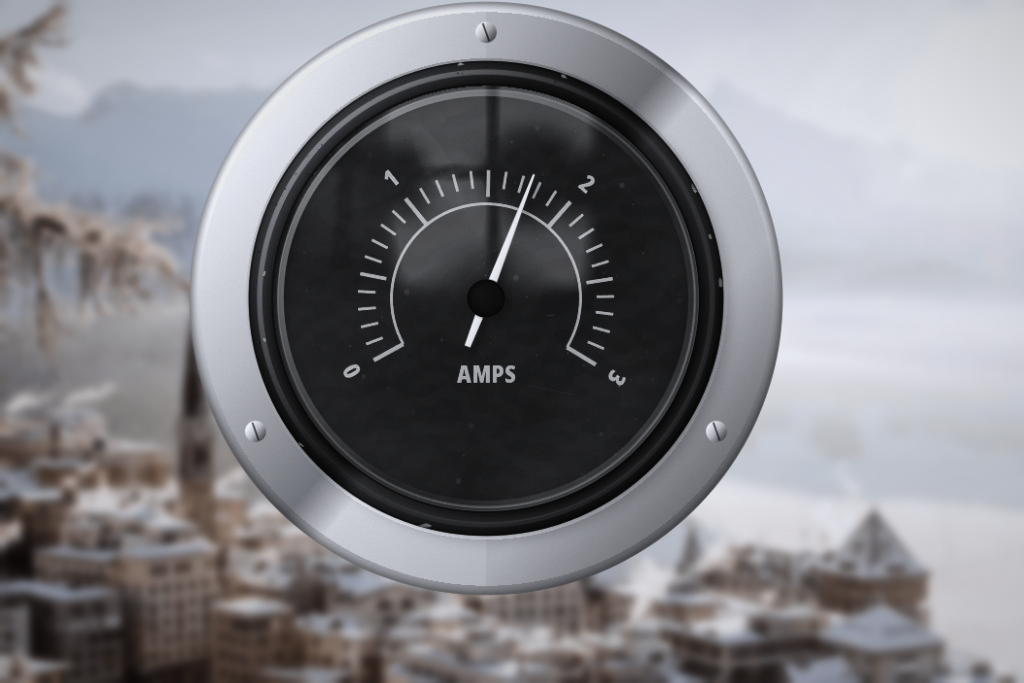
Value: 1.75 A
